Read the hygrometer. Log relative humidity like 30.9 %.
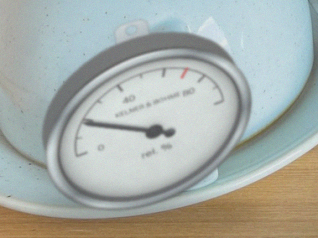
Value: 20 %
